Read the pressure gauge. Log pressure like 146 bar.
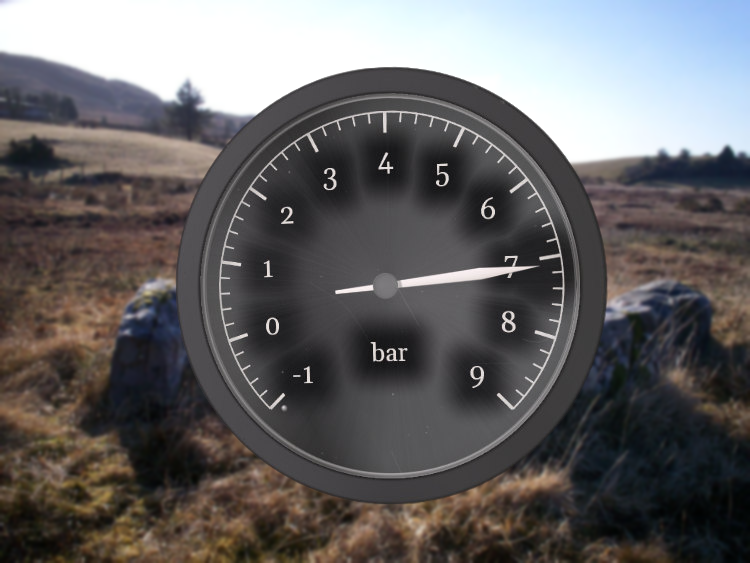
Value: 7.1 bar
